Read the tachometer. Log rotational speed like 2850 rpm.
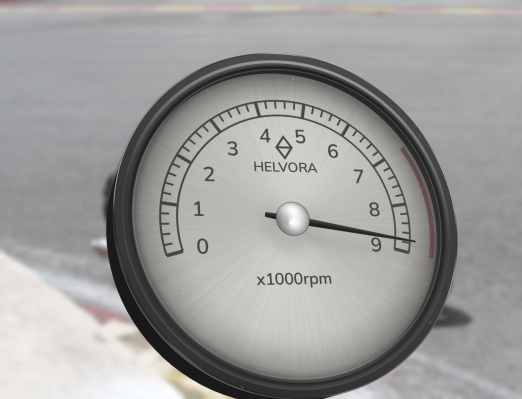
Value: 8800 rpm
